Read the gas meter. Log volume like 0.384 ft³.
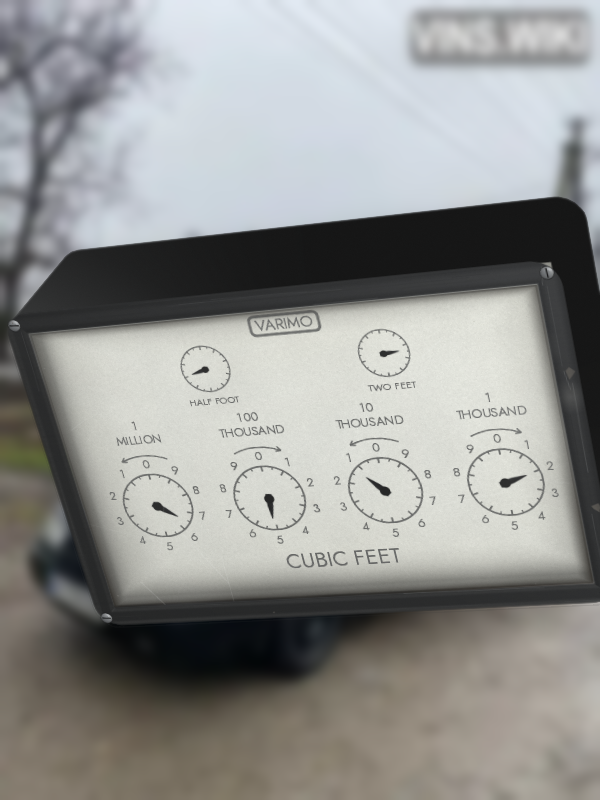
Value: 651200 ft³
